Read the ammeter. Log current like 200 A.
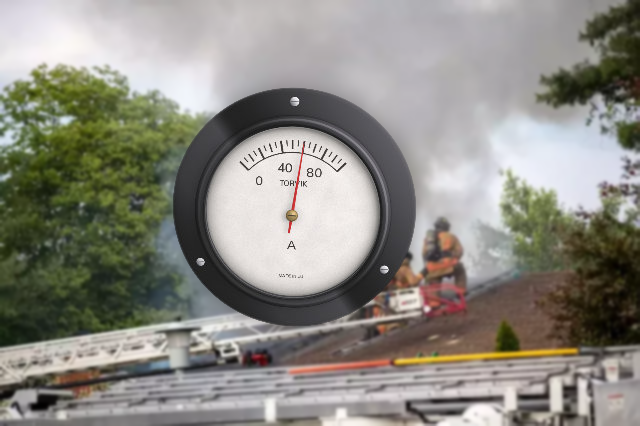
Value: 60 A
